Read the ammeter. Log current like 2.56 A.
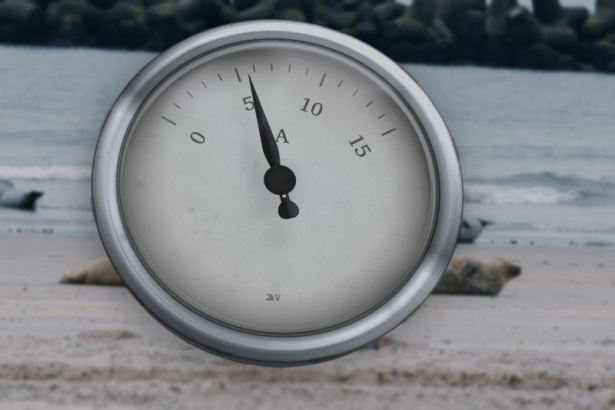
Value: 5.5 A
